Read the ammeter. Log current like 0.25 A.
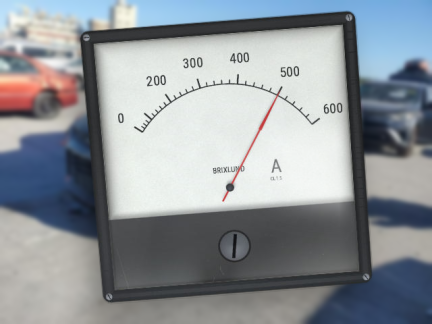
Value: 500 A
